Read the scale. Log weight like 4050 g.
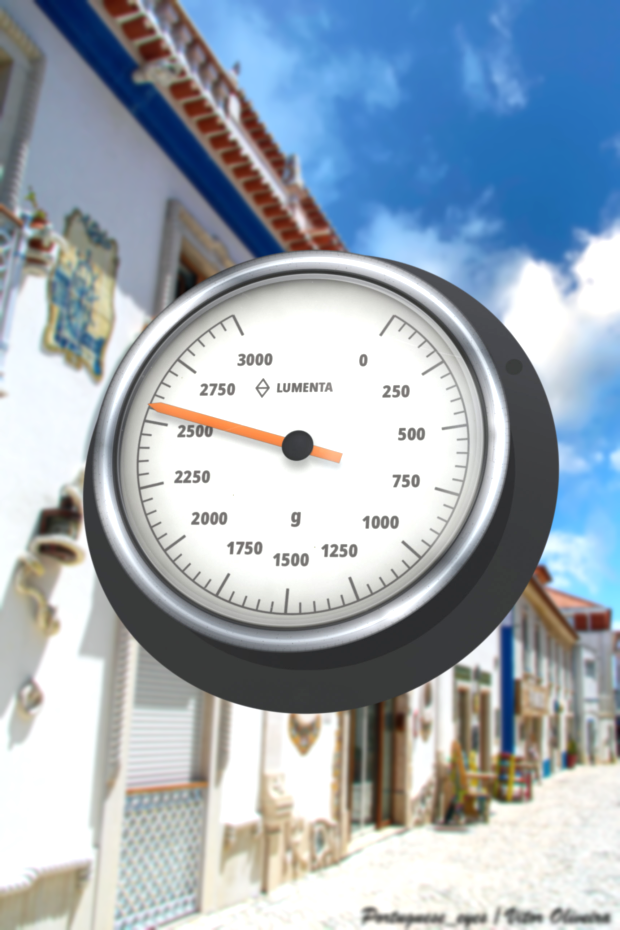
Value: 2550 g
